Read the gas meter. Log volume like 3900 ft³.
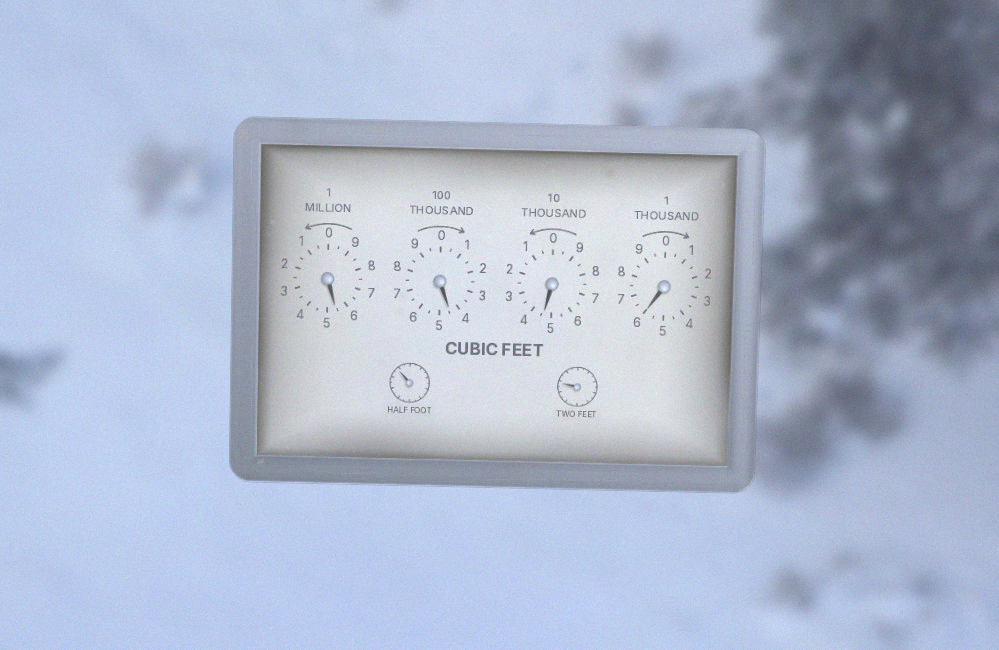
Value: 544600 ft³
